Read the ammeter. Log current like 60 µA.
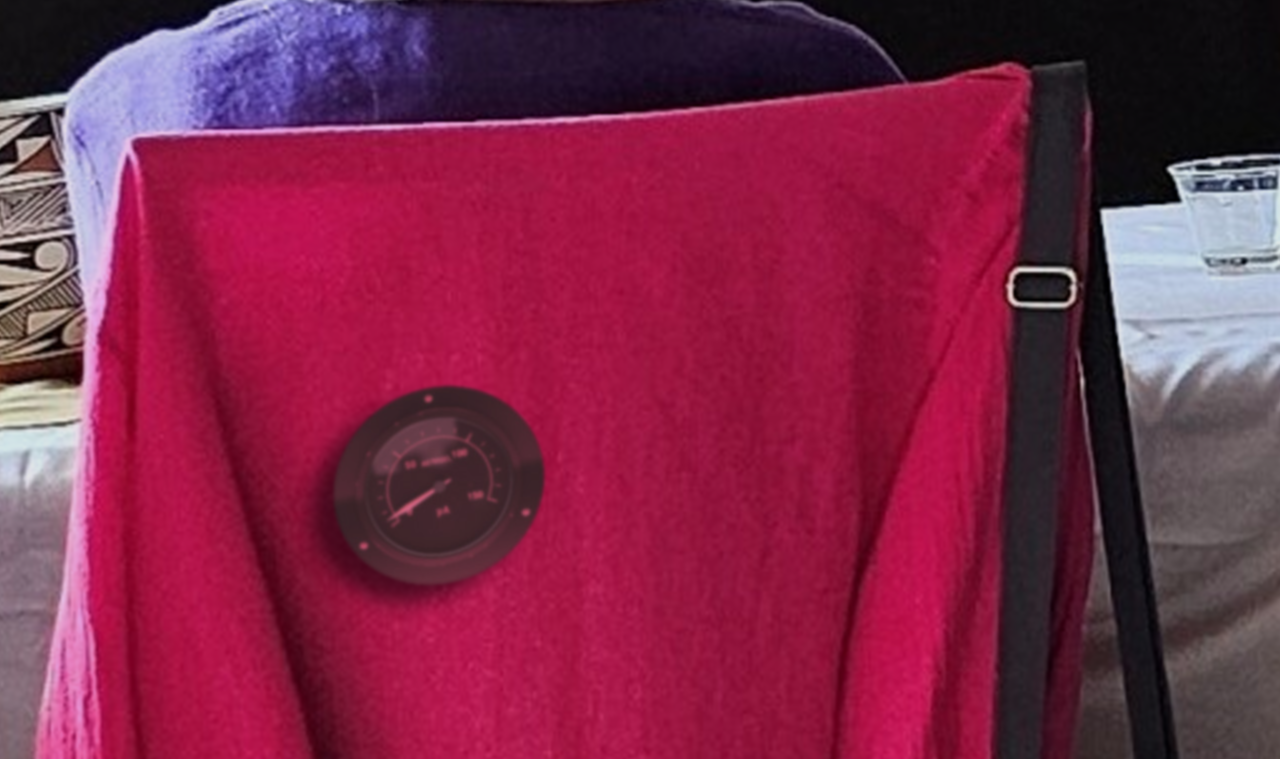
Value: 5 µA
